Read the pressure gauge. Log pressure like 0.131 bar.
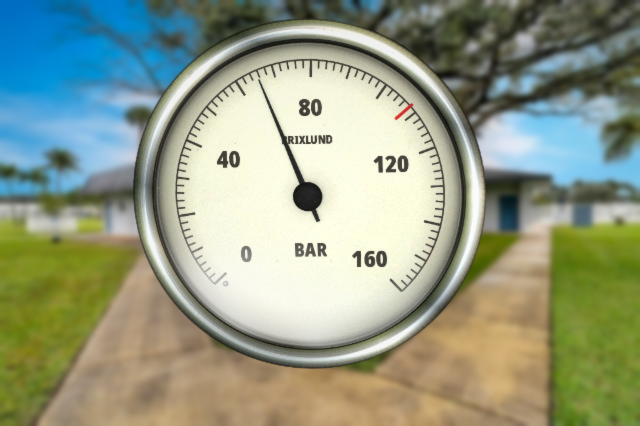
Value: 66 bar
